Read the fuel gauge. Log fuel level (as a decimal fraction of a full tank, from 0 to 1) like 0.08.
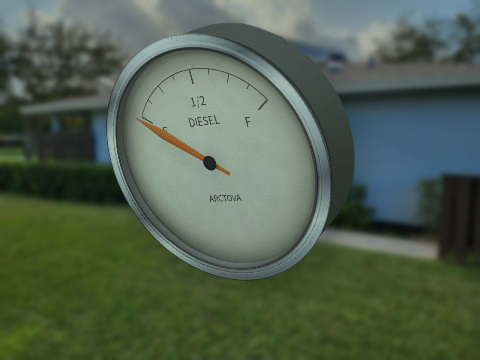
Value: 0
